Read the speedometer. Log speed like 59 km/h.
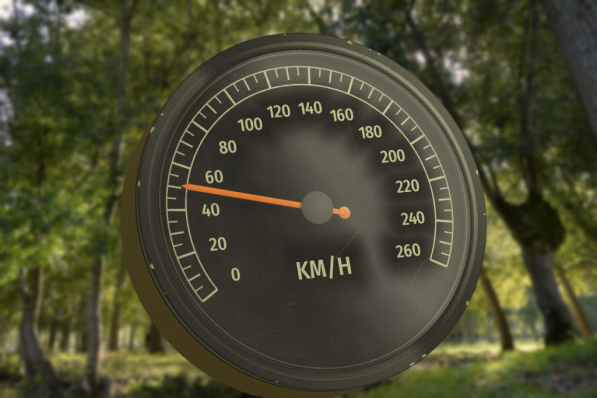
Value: 50 km/h
